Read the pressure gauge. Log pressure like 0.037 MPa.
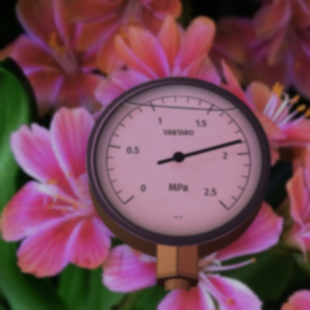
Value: 1.9 MPa
